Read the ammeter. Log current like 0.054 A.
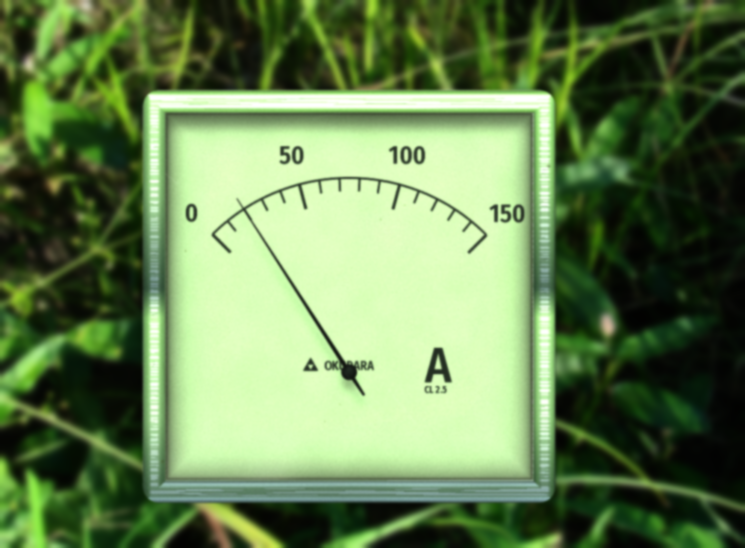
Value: 20 A
